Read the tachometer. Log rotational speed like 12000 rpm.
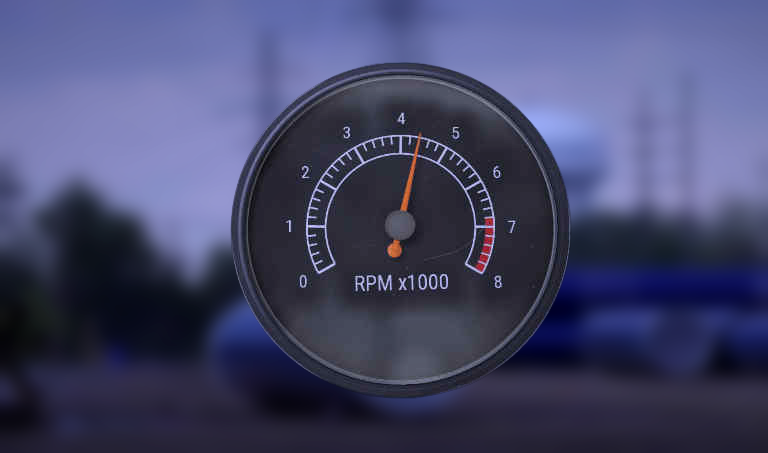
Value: 4400 rpm
